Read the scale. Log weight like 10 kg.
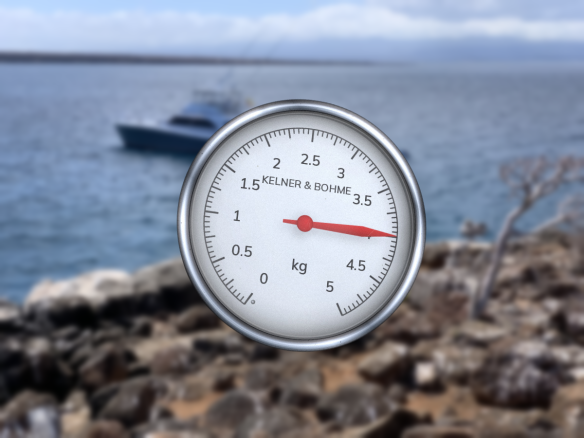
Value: 4 kg
